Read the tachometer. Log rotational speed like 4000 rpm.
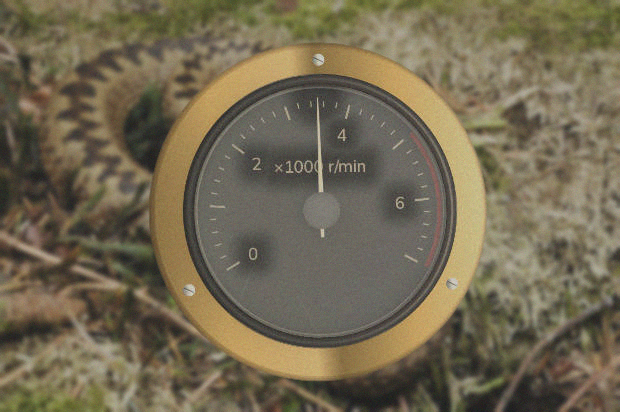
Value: 3500 rpm
